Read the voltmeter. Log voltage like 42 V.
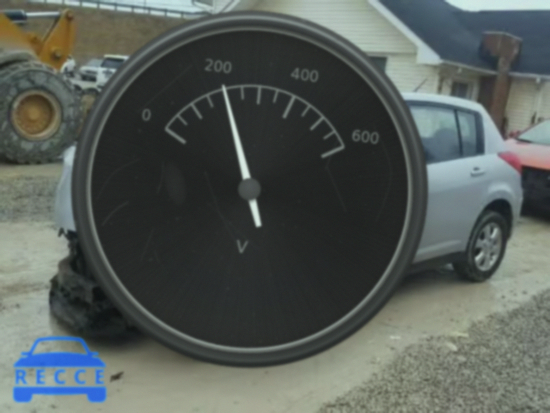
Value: 200 V
